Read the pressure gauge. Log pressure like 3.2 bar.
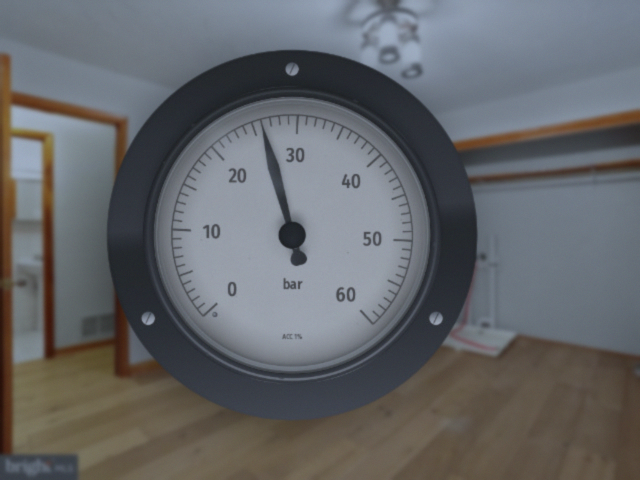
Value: 26 bar
